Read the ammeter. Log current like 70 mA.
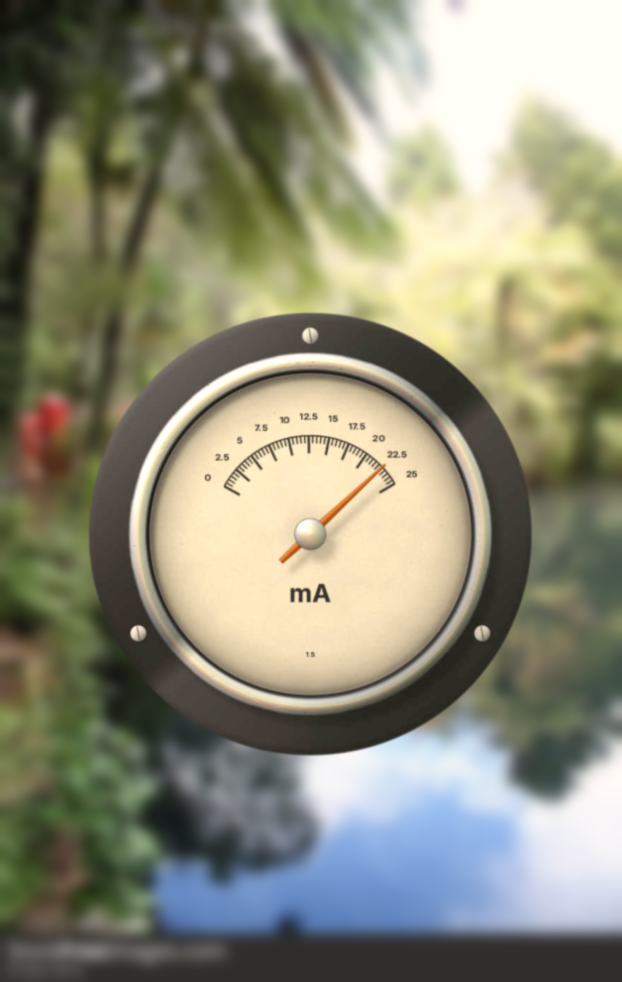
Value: 22.5 mA
